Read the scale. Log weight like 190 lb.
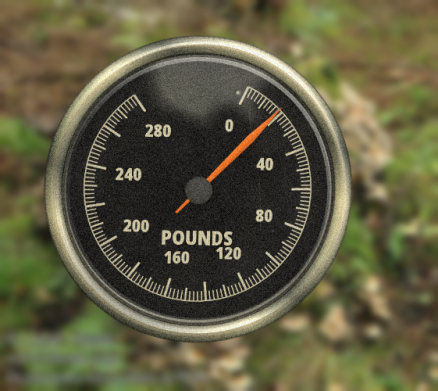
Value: 18 lb
